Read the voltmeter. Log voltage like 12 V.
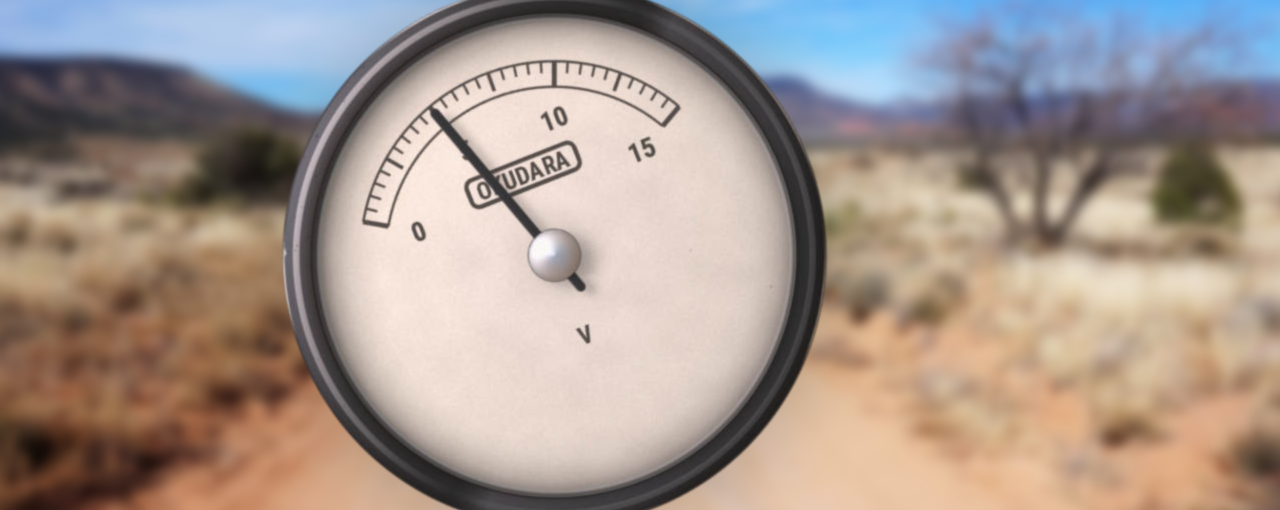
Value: 5 V
